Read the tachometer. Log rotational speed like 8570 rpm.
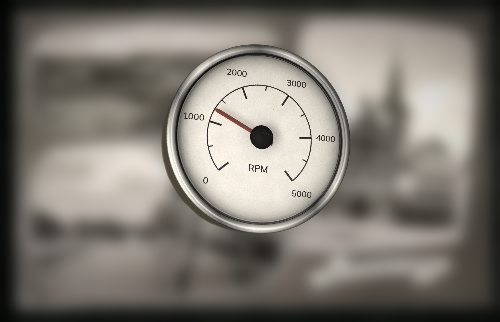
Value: 1250 rpm
